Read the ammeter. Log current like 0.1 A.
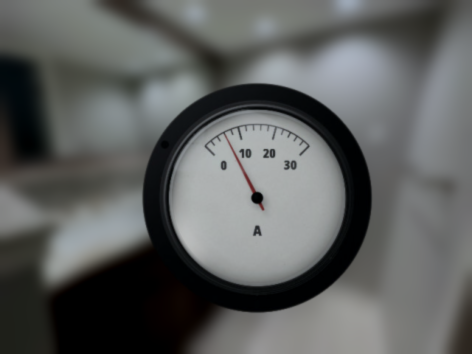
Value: 6 A
